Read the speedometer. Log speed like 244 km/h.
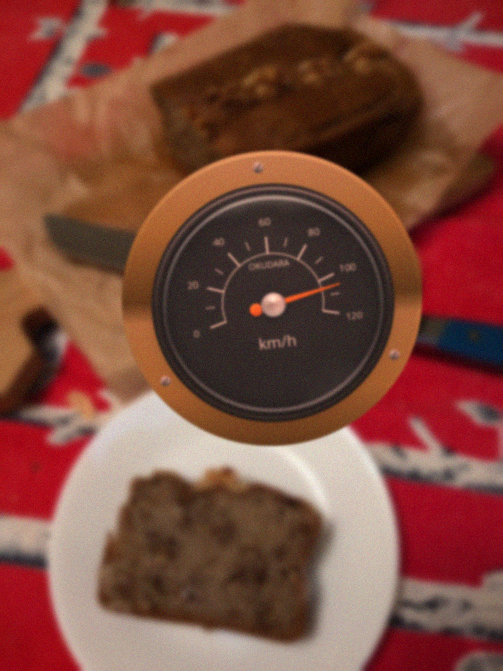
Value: 105 km/h
